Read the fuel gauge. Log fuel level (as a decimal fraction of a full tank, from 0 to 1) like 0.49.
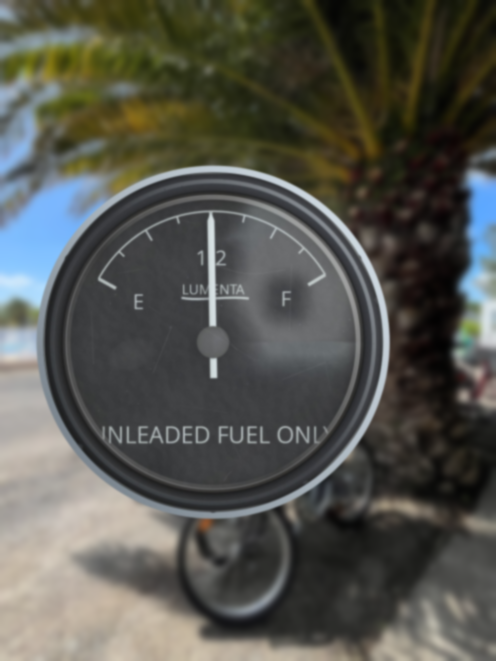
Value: 0.5
